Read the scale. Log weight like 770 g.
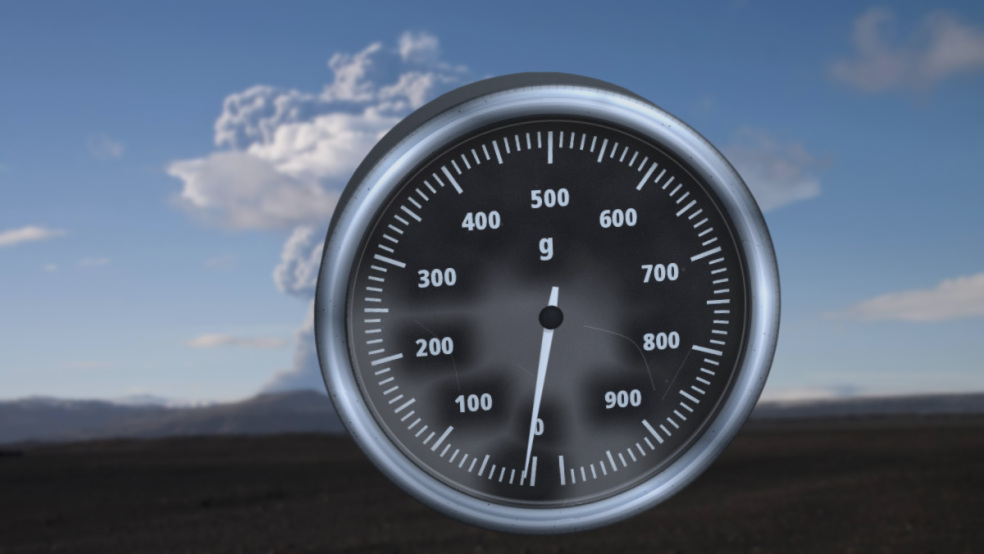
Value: 10 g
